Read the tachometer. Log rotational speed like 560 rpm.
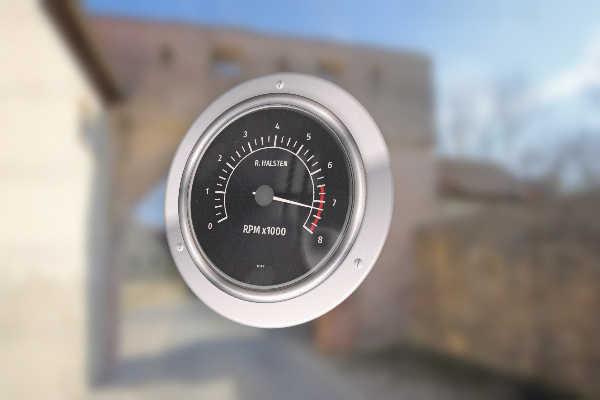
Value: 7250 rpm
